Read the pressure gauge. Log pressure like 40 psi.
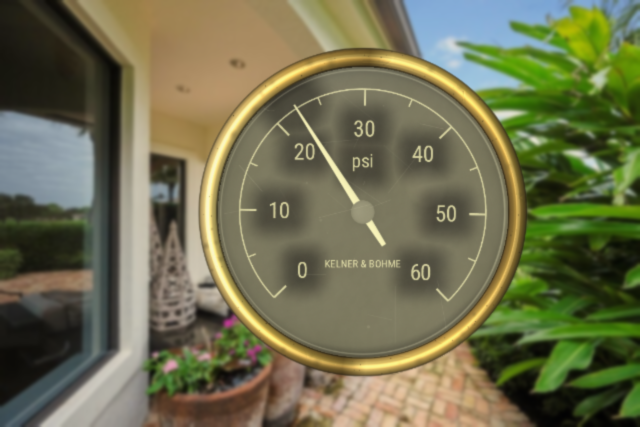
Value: 22.5 psi
